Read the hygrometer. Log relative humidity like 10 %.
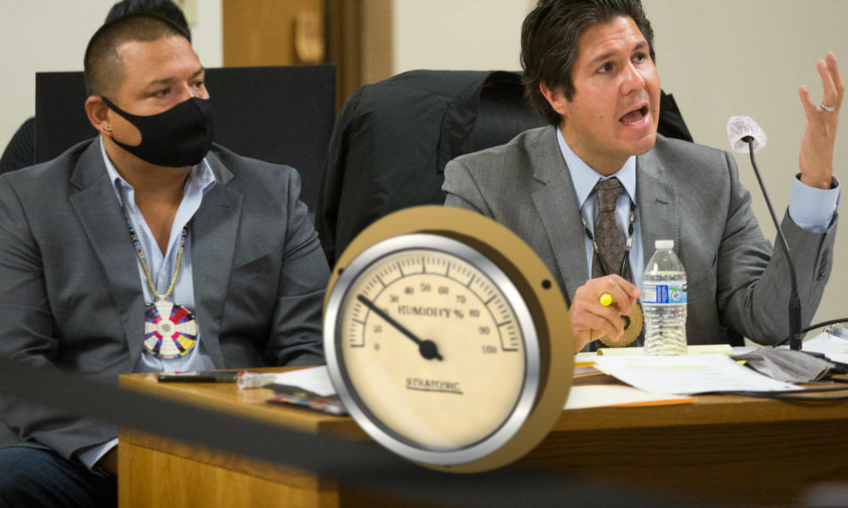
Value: 20 %
